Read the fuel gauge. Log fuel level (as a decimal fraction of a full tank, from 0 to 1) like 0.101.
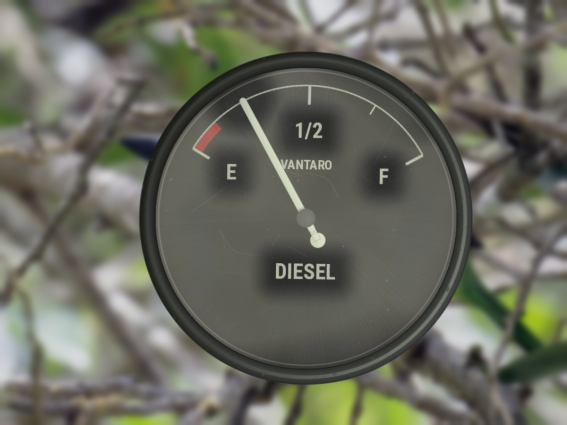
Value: 0.25
